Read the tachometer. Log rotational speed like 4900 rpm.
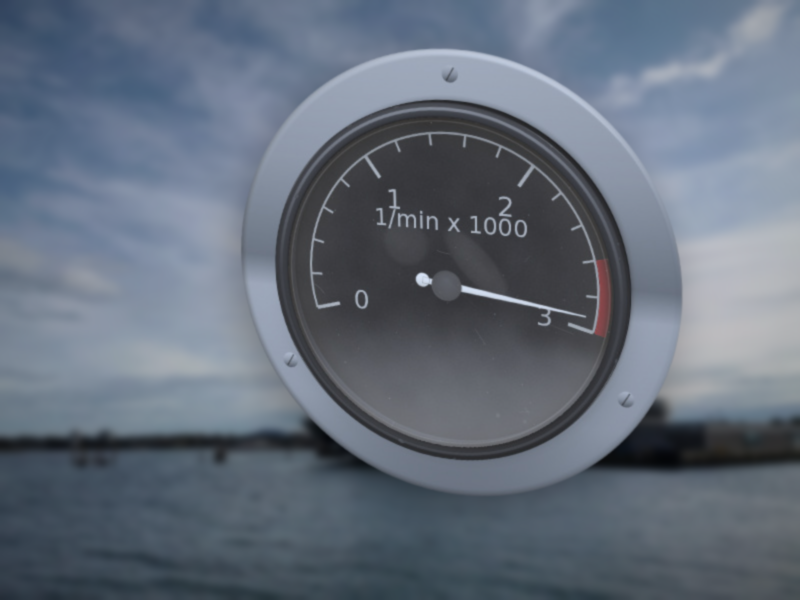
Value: 2900 rpm
